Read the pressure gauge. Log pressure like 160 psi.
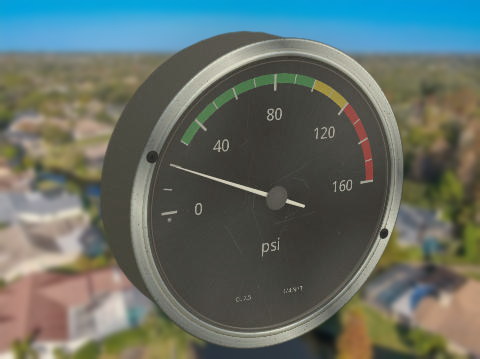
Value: 20 psi
